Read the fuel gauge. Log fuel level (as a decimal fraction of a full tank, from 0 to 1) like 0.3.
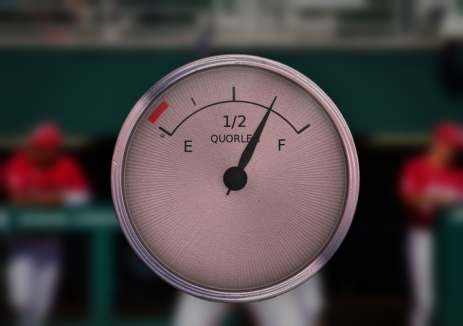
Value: 0.75
